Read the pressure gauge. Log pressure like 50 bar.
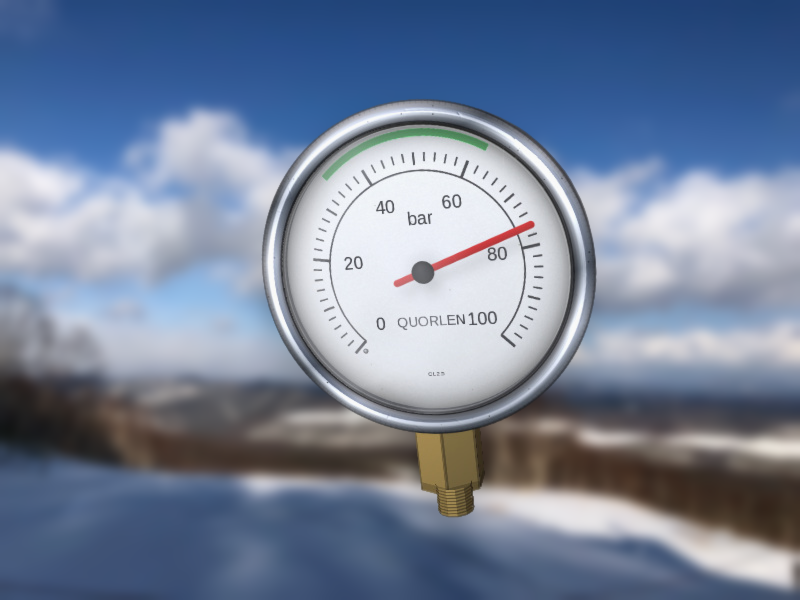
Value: 76 bar
